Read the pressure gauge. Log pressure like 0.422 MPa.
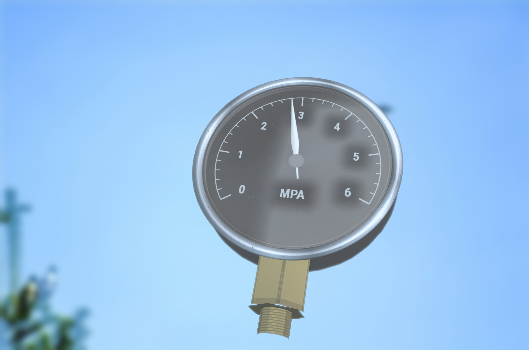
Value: 2.8 MPa
